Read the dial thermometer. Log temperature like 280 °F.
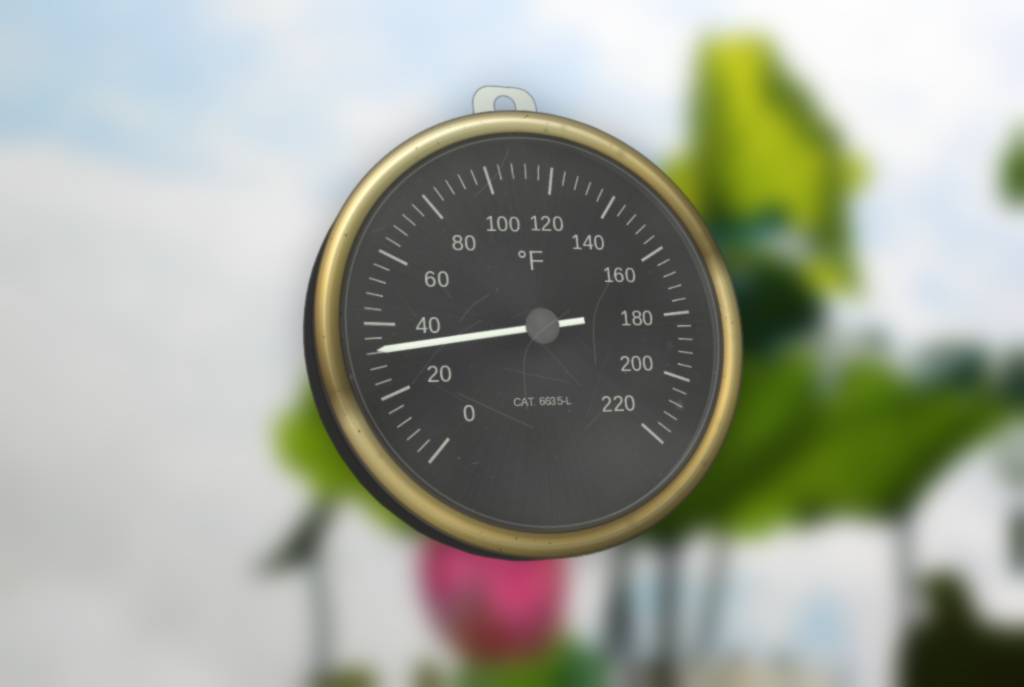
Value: 32 °F
